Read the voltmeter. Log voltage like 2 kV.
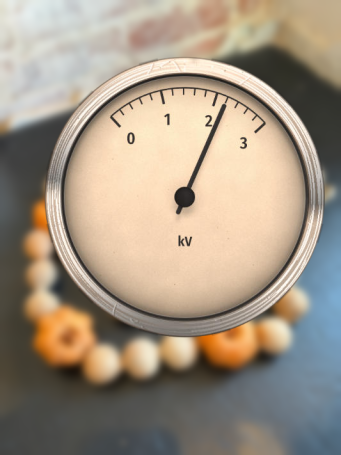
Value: 2.2 kV
